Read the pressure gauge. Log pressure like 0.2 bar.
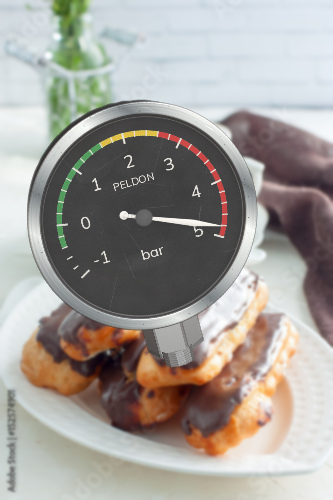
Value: 4.8 bar
